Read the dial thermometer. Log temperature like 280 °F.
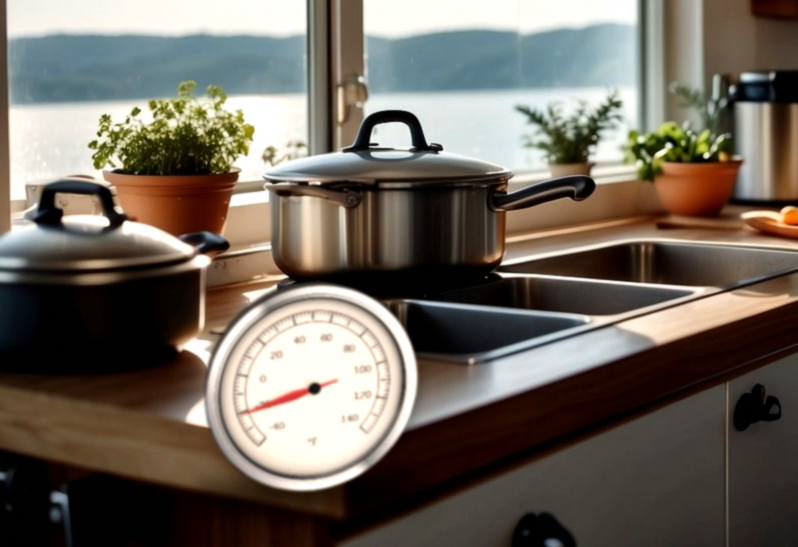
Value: -20 °F
